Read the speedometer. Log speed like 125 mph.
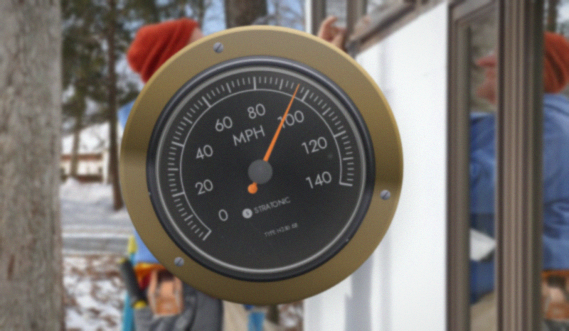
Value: 96 mph
